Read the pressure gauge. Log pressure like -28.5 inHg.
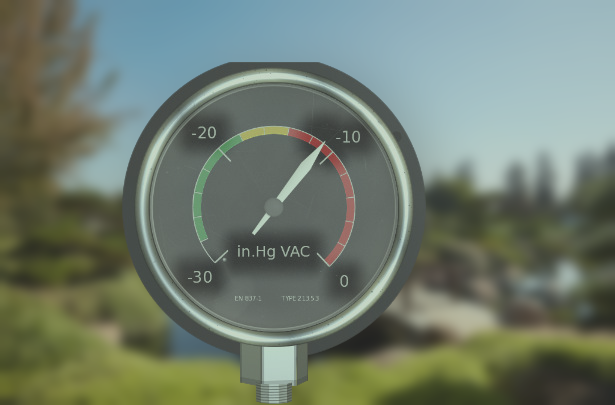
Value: -11 inHg
